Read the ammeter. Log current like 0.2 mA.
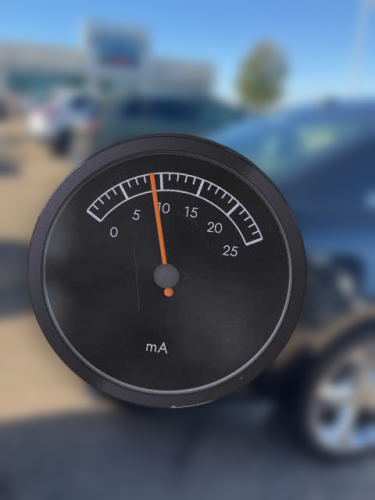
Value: 9 mA
